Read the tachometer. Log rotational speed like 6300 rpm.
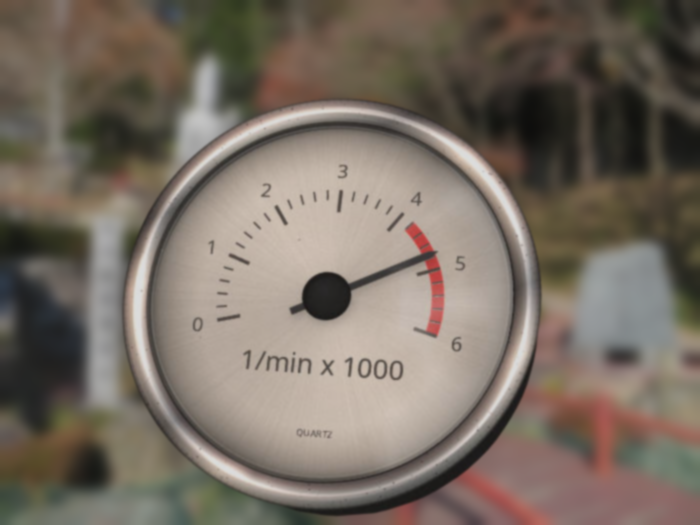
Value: 4800 rpm
